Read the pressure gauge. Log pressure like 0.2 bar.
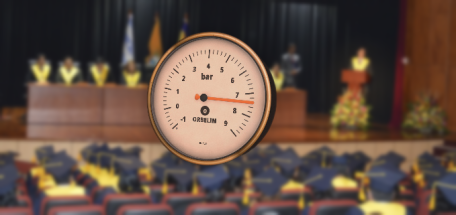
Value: 7.4 bar
